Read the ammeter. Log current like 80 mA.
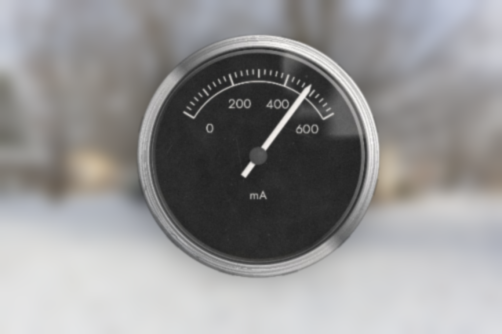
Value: 480 mA
